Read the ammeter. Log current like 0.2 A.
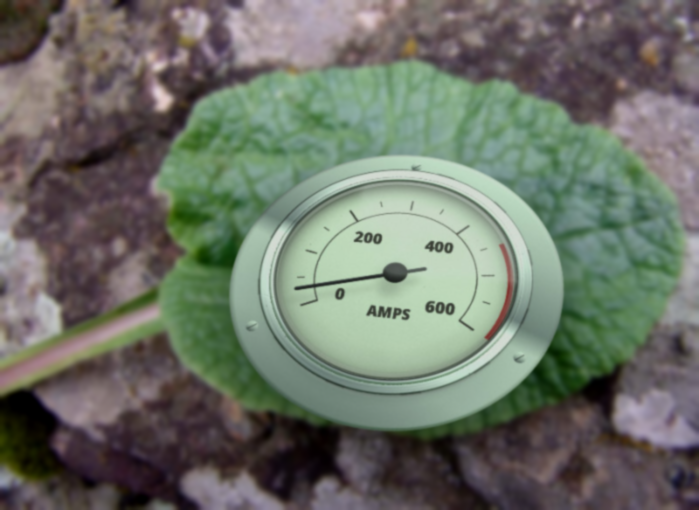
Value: 25 A
